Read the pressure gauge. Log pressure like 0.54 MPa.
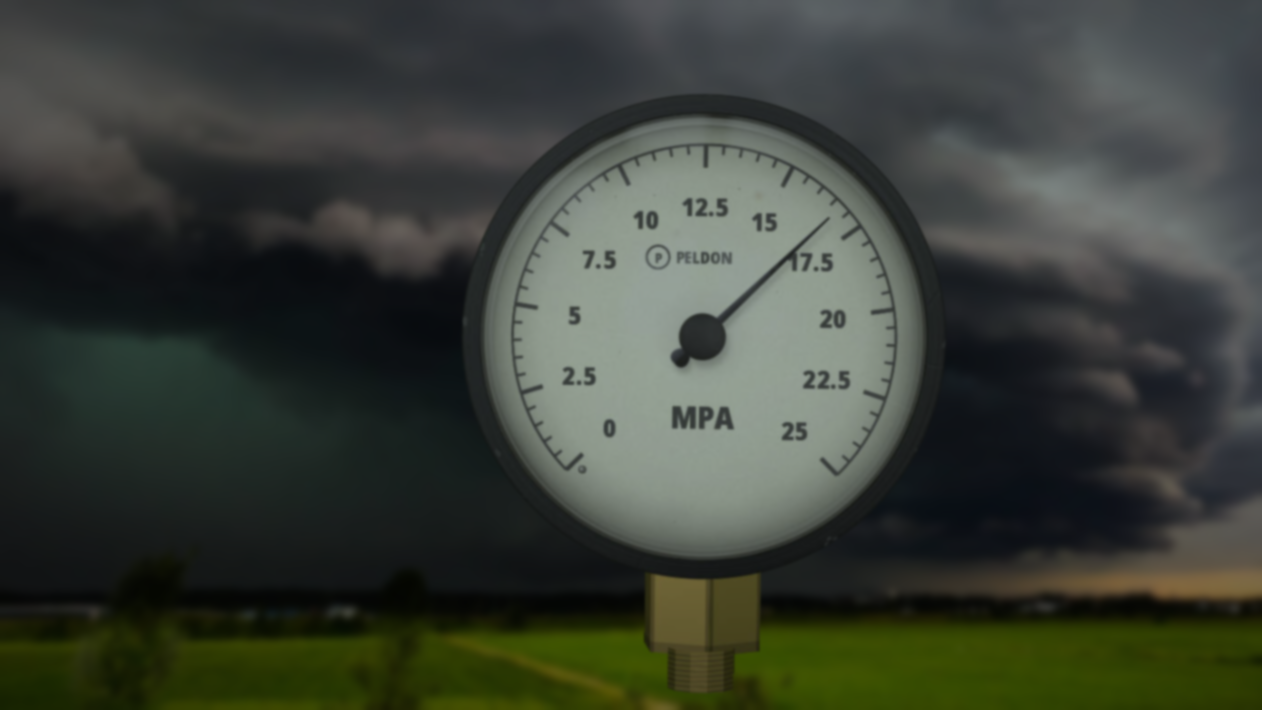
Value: 16.75 MPa
